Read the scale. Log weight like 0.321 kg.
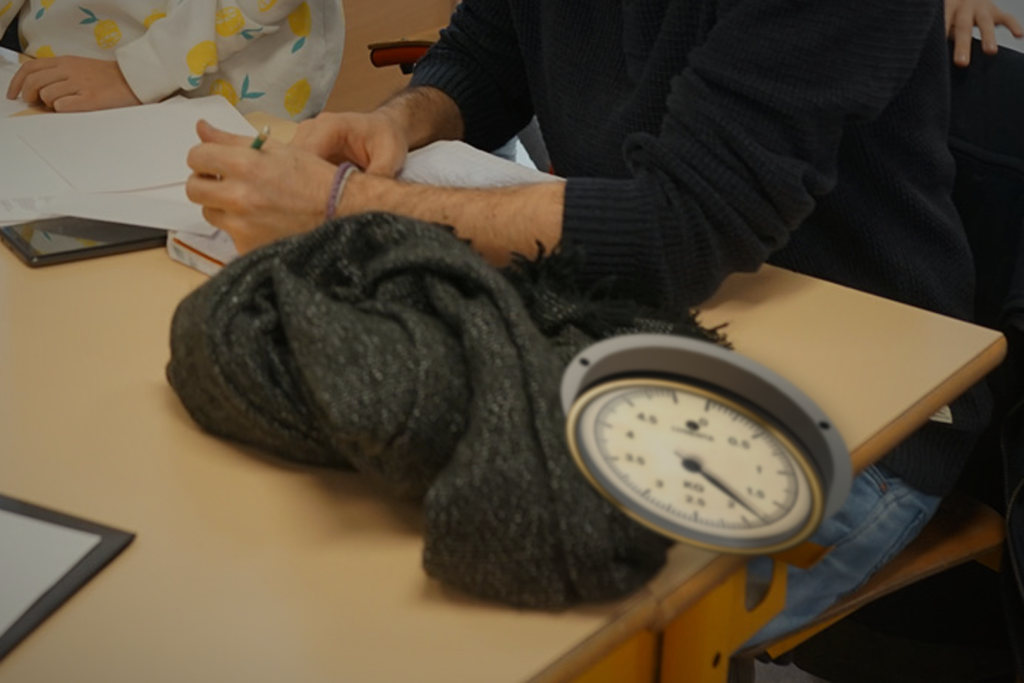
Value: 1.75 kg
